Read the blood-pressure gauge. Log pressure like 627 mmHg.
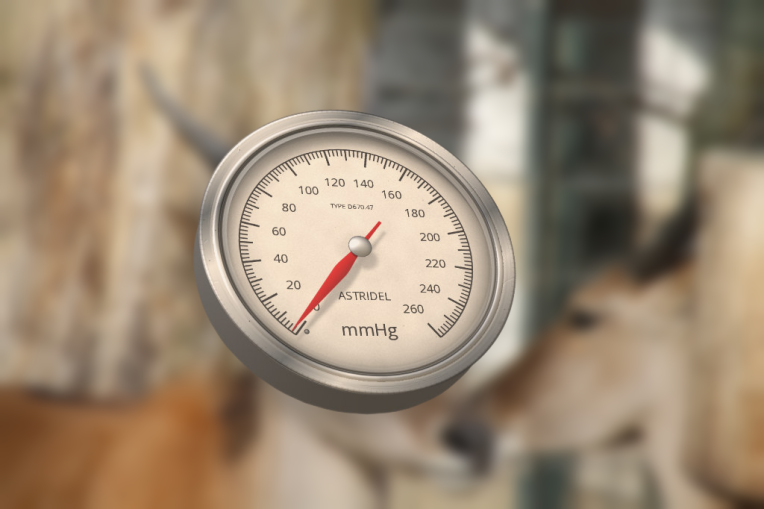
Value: 2 mmHg
